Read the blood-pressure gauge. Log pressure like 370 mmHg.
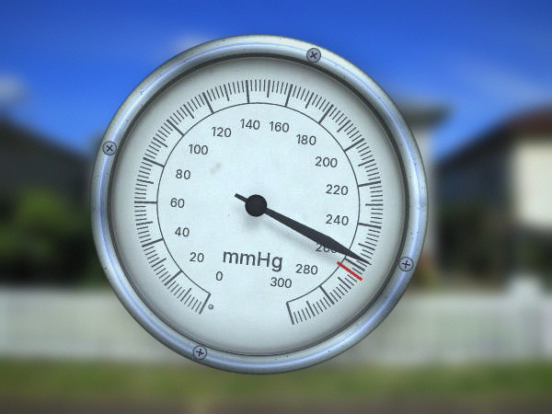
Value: 256 mmHg
